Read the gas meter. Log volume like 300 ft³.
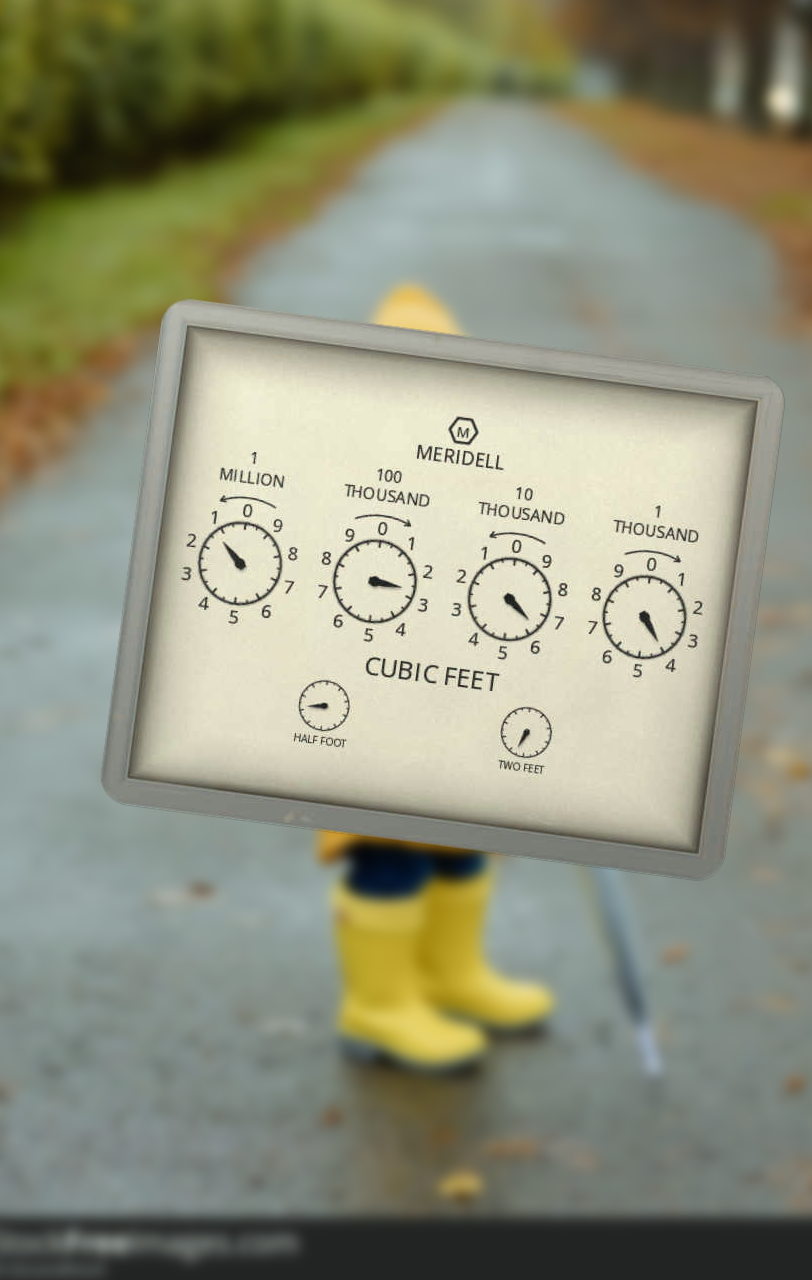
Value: 126400 ft³
